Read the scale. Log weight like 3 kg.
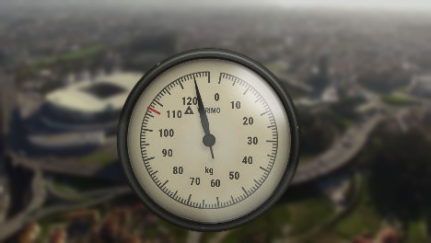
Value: 125 kg
